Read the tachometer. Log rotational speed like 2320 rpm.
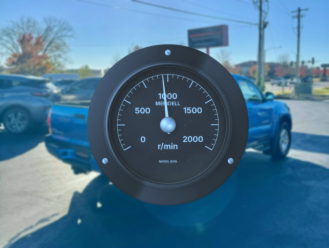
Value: 950 rpm
